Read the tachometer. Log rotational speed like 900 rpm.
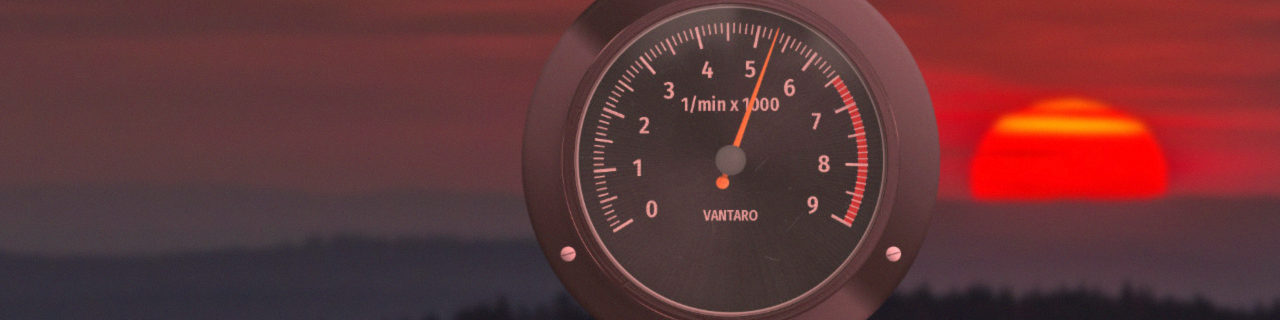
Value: 5300 rpm
